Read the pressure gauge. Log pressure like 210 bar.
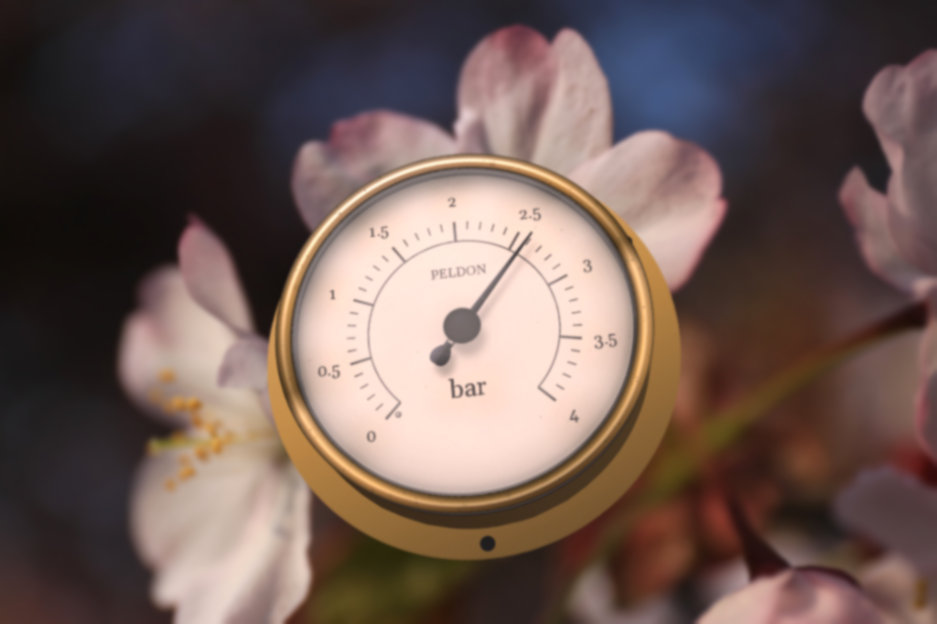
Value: 2.6 bar
